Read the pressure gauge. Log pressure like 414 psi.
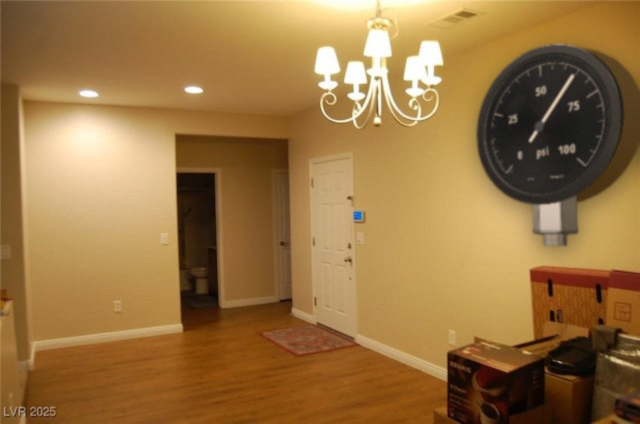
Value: 65 psi
